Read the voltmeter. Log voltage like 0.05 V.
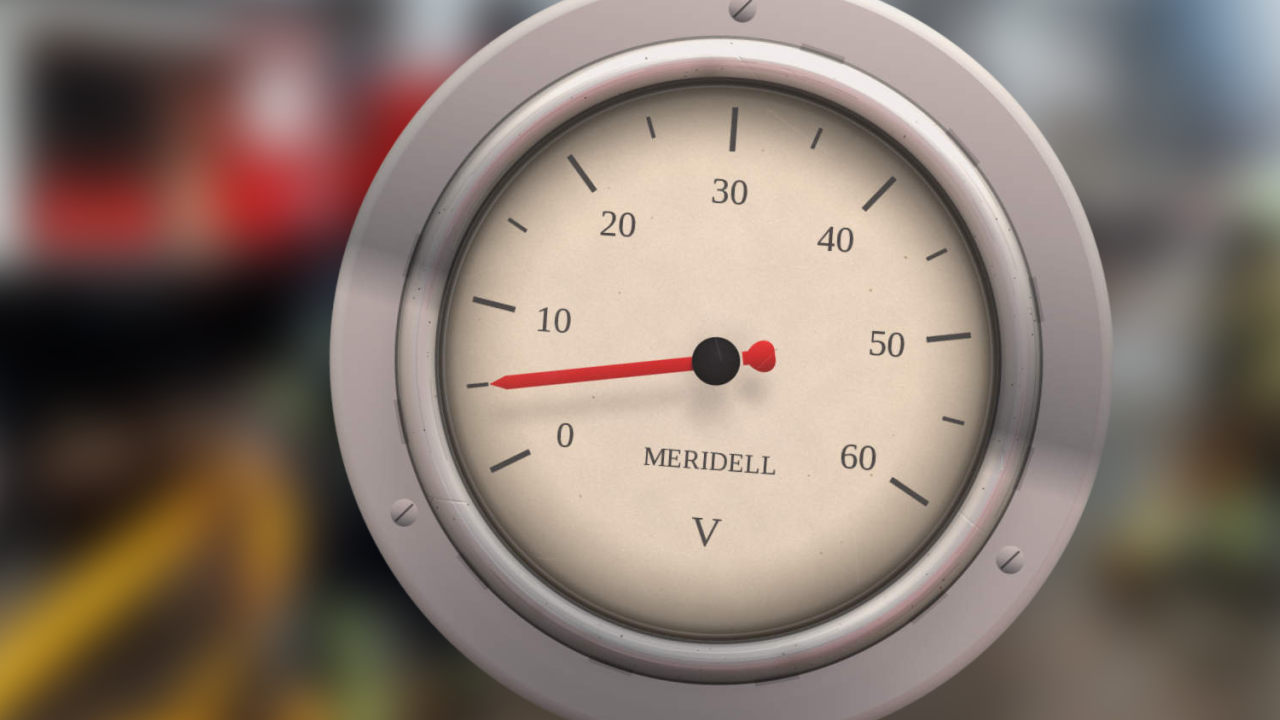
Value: 5 V
